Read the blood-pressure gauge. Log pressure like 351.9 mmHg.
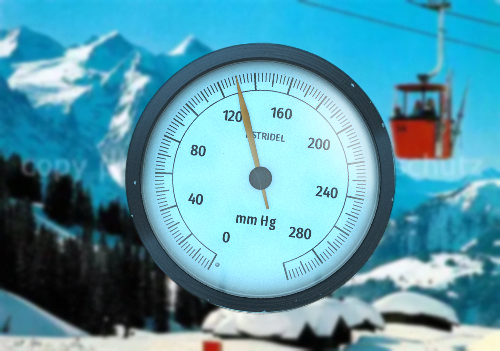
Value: 130 mmHg
